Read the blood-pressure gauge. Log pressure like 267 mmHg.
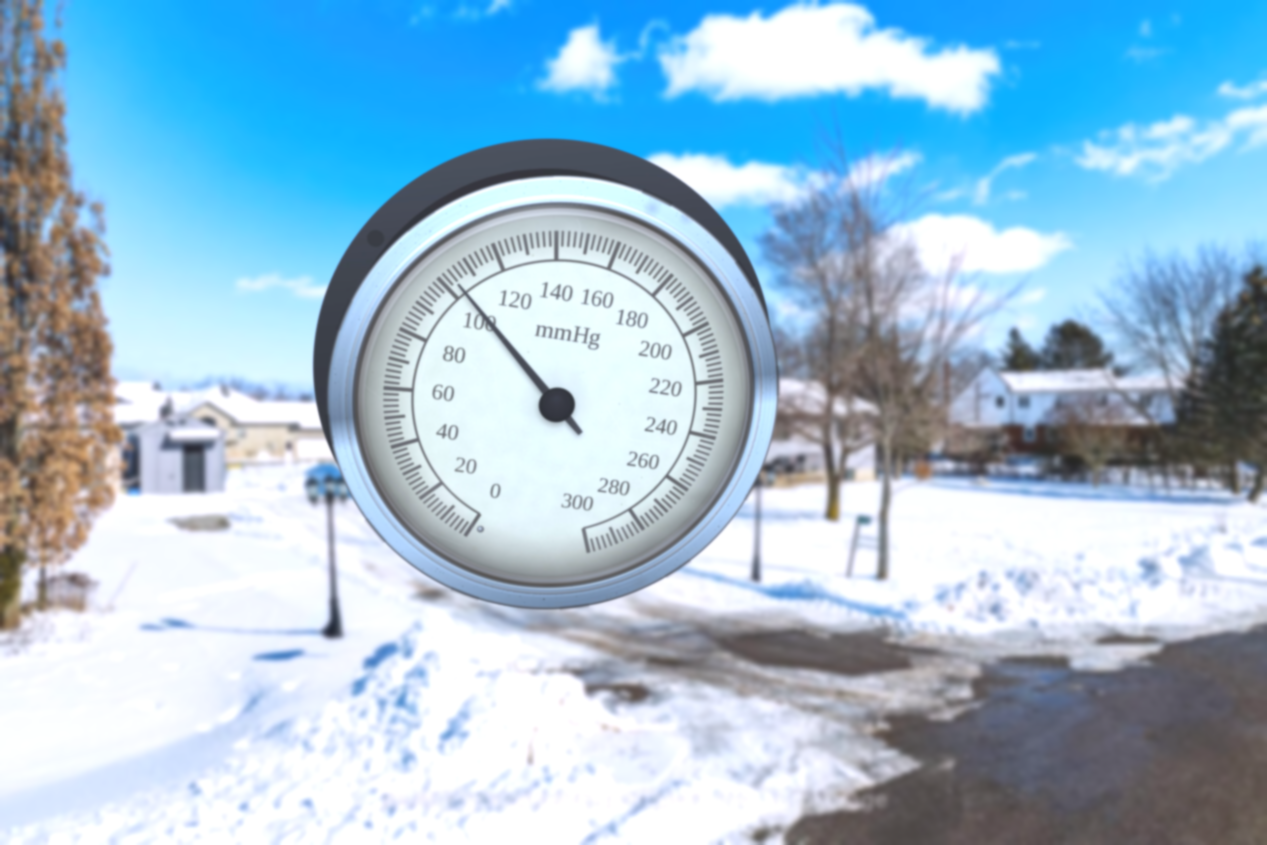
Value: 104 mmHg
